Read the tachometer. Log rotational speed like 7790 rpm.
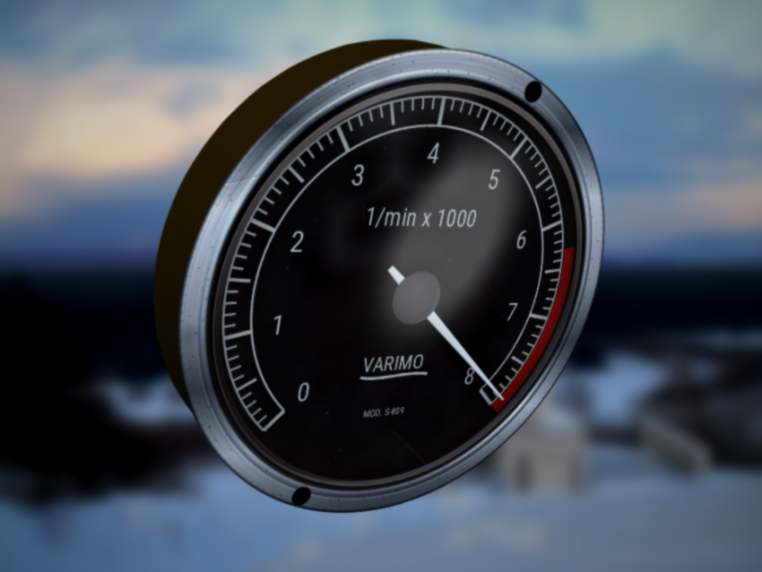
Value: 7900 rpm
